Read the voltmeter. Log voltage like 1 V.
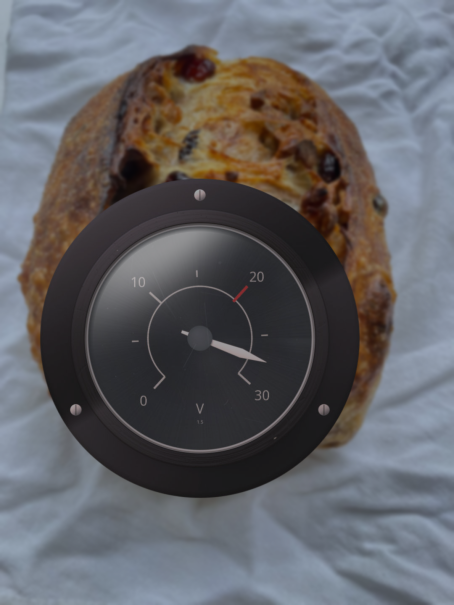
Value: 27.5 V
